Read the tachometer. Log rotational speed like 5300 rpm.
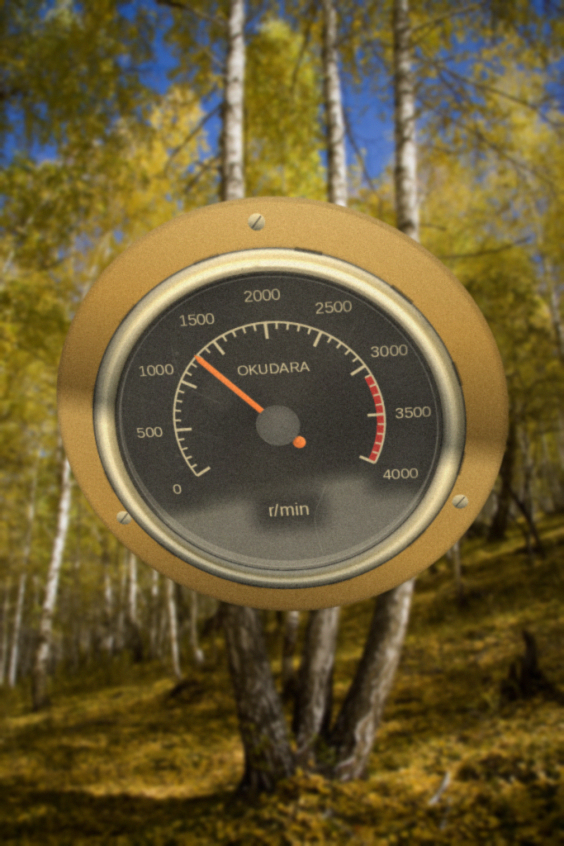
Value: 1300 rpm
